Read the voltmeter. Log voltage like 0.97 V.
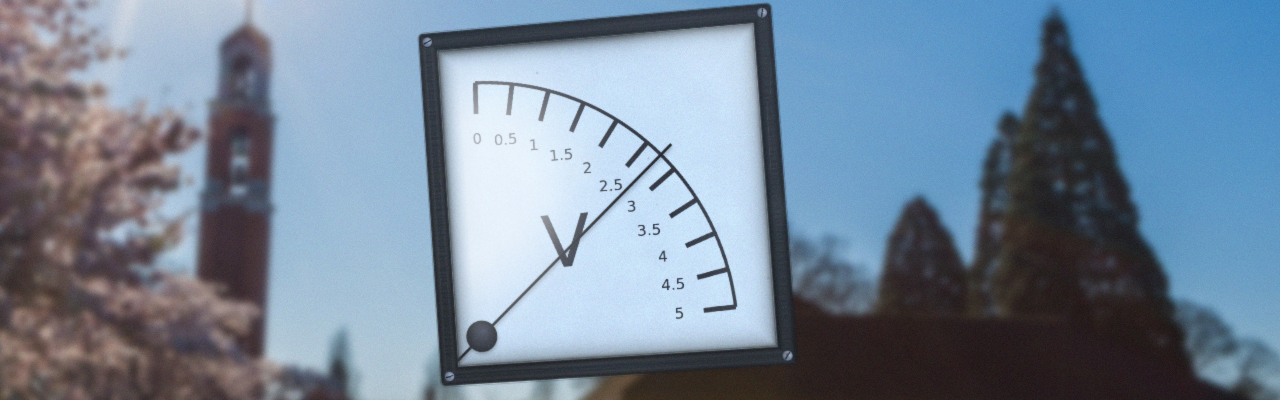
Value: 2.75 V
